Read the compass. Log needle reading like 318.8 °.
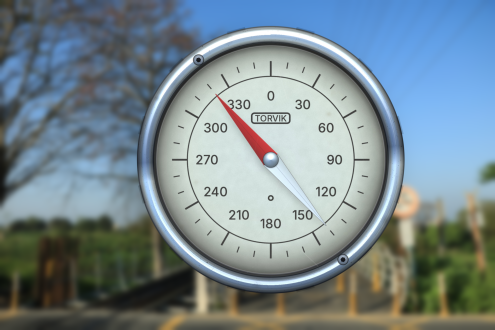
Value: 320 °
